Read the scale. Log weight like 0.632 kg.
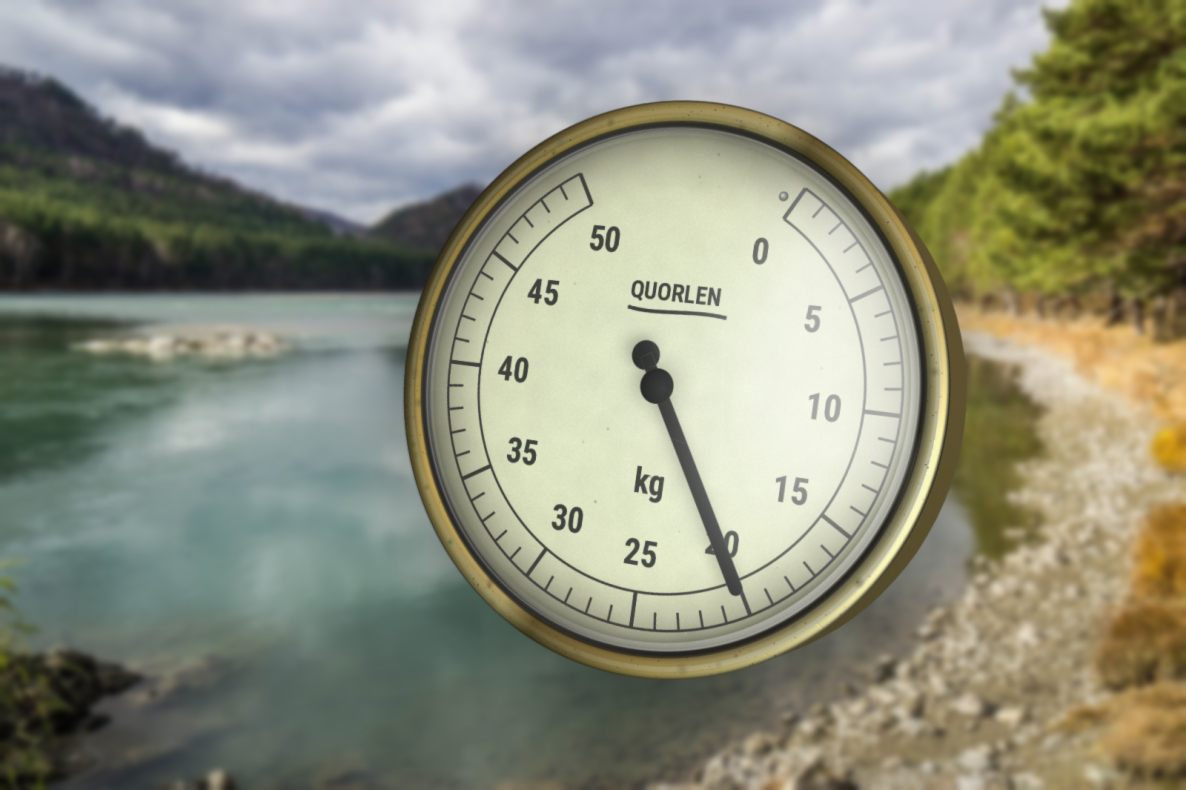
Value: 20 kg
